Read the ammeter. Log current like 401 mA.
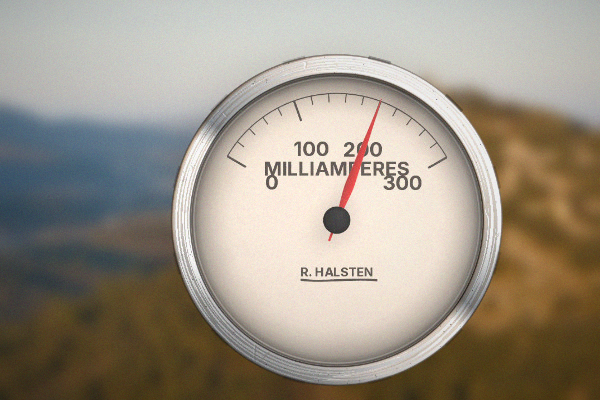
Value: 200 mA
